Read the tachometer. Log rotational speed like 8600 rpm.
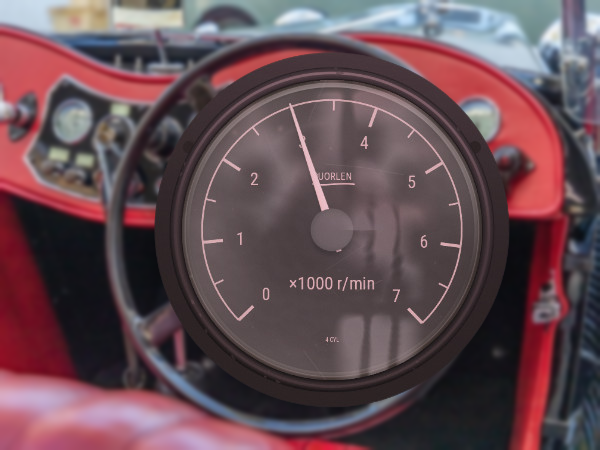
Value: 3000 rpm
